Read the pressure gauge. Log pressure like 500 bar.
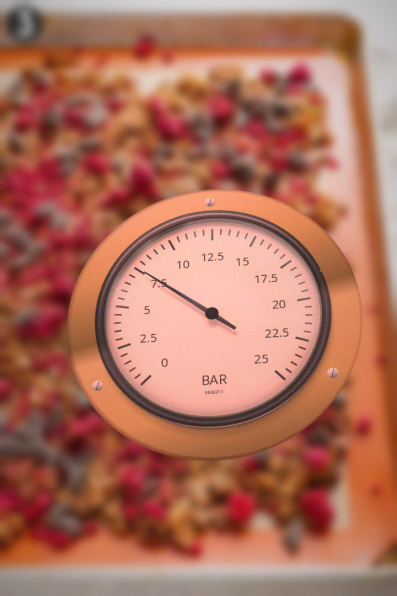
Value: 7.5 bar
